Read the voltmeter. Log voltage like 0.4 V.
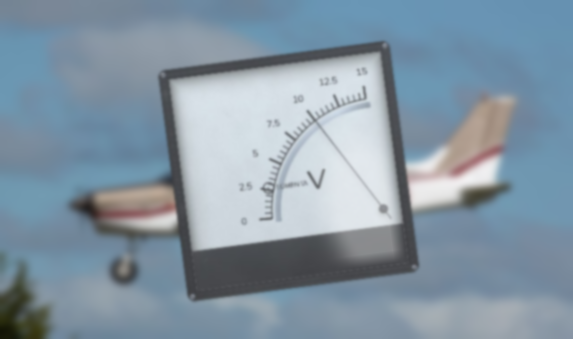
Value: 10 V
